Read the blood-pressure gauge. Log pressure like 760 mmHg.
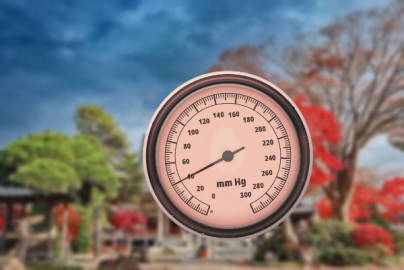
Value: 40 mmHg
